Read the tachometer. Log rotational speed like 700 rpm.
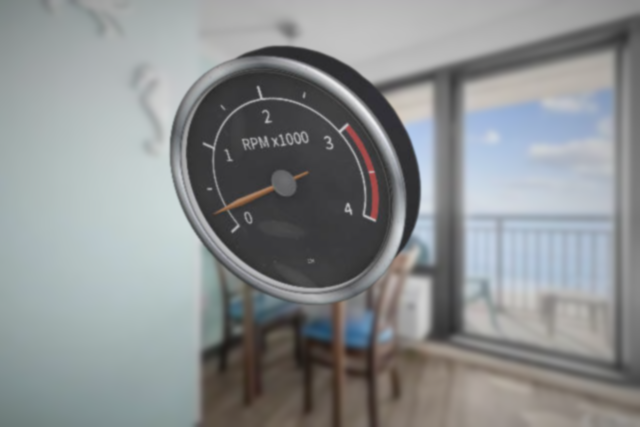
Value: 250 rpm
